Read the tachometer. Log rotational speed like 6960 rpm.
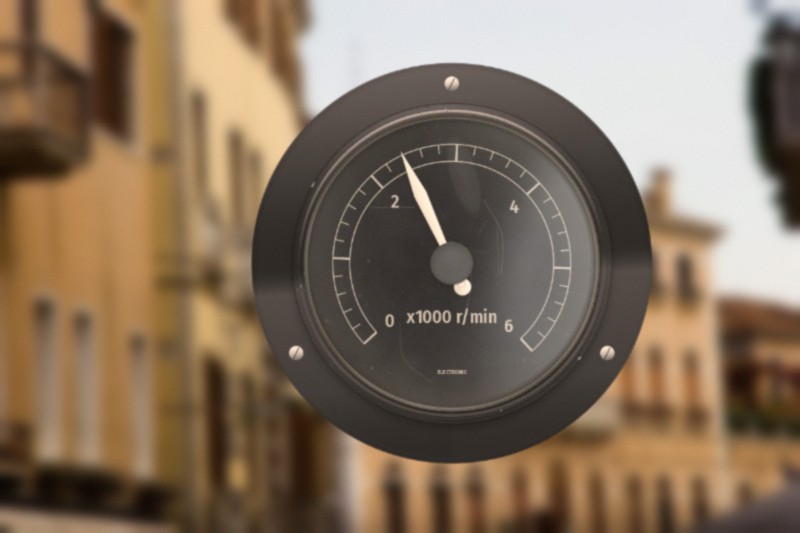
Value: 2400 rpm
